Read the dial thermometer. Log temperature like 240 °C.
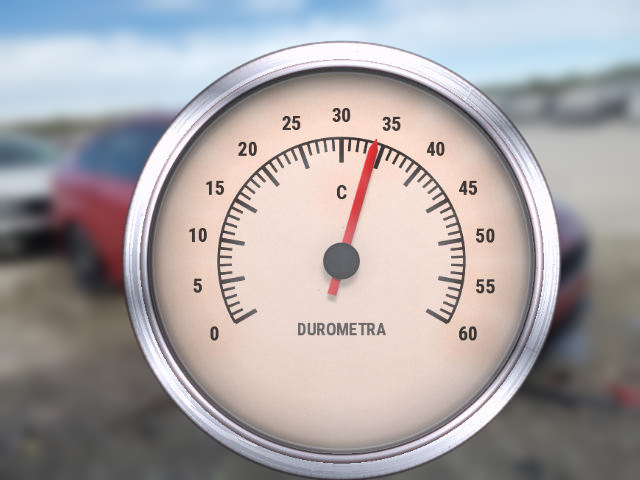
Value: 34 °C
